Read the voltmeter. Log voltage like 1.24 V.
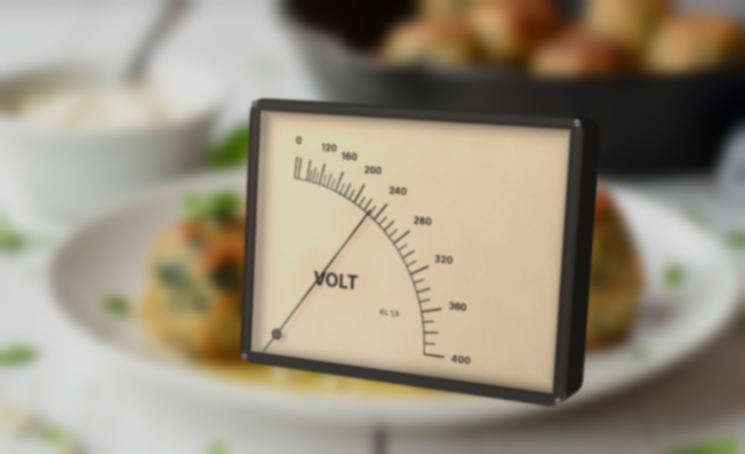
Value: 230 V
